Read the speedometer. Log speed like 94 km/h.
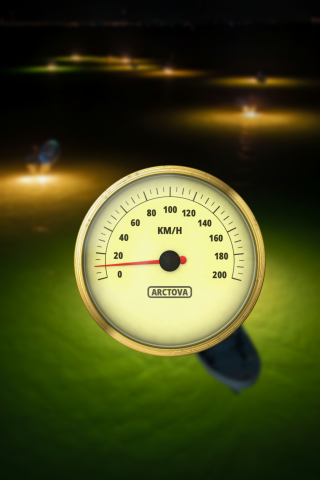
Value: 10 km/h
